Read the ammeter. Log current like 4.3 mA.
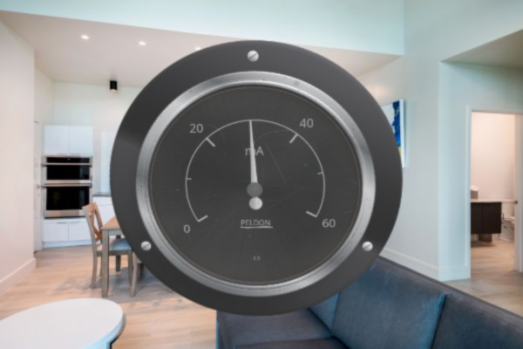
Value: 30 mA
